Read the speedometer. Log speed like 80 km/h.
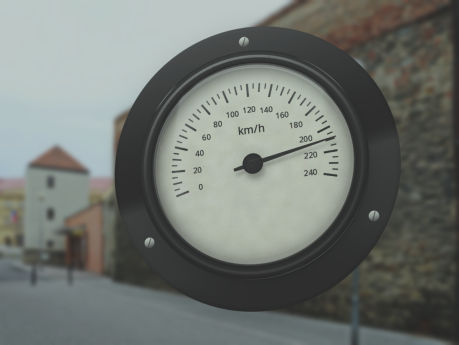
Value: 210 km/h
